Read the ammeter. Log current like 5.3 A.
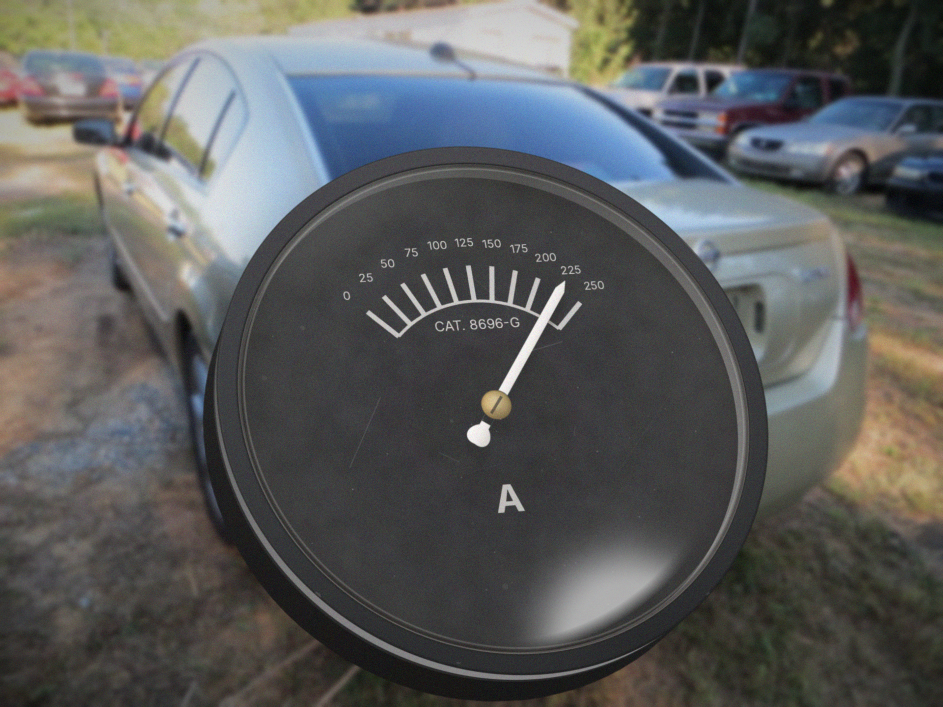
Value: 225 A
